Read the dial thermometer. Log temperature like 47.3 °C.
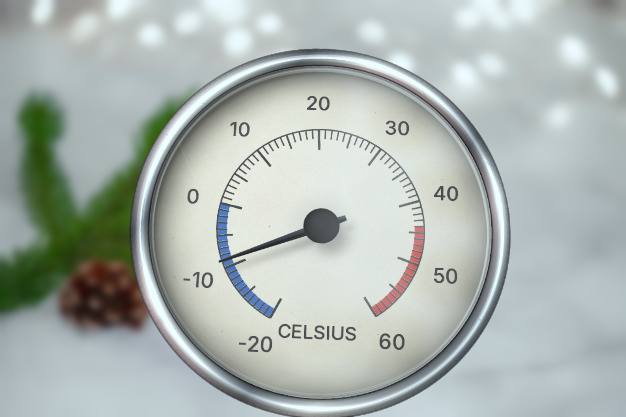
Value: -9 °C
